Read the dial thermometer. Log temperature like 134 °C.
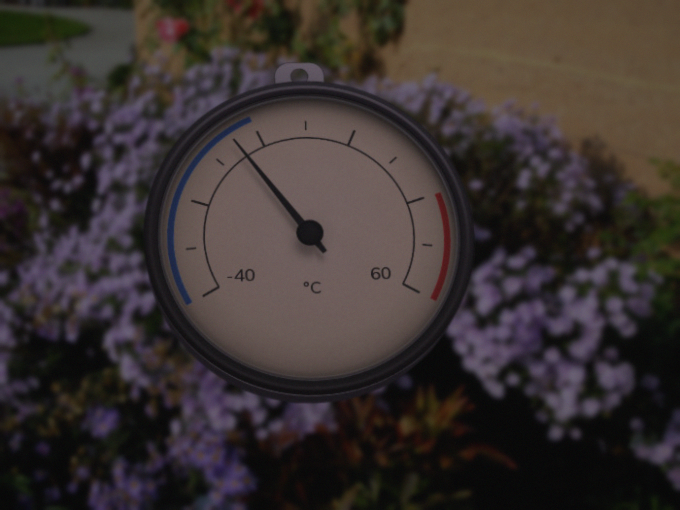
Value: -5 °C
